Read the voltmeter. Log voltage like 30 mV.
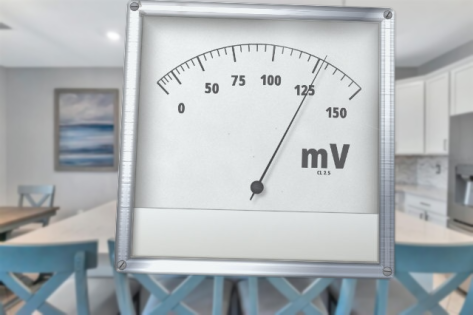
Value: 127.5 mV
